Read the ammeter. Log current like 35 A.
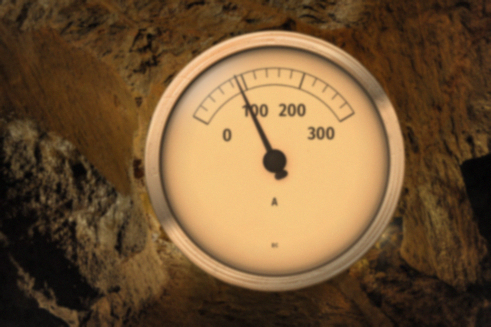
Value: 90 A
